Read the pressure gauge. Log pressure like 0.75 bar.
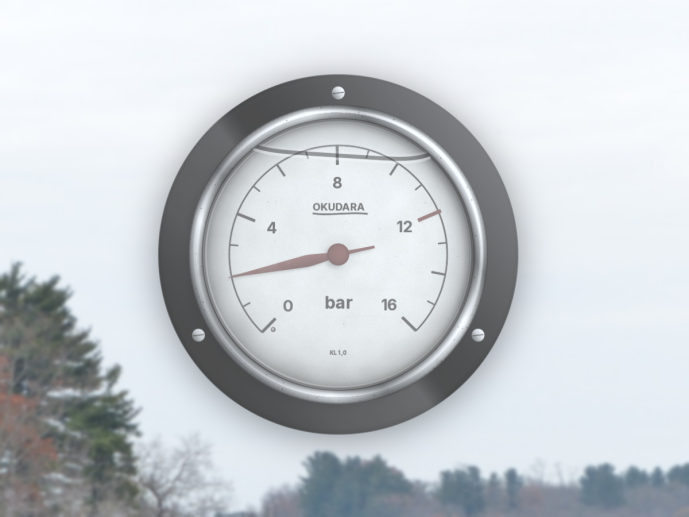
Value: 2 bar
